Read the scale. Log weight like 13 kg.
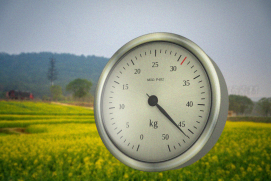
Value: 46 kg
